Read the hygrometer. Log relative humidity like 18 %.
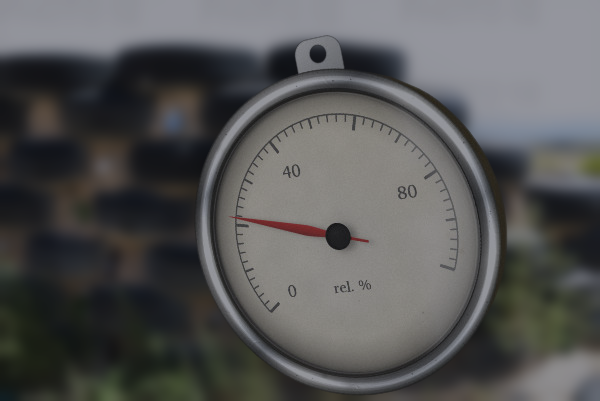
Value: 22 %
